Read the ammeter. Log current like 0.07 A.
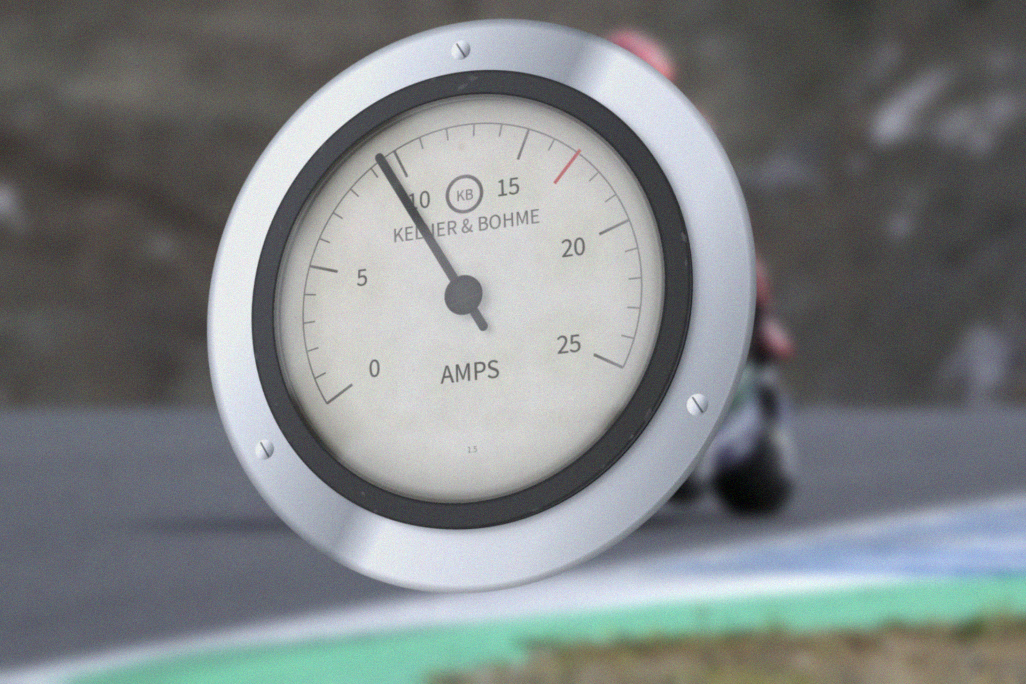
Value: 9.5 A
